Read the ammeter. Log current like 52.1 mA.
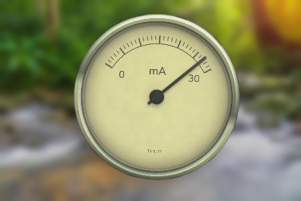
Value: 27 mA
